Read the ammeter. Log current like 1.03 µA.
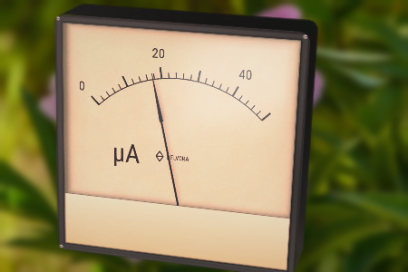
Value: 18 µA
